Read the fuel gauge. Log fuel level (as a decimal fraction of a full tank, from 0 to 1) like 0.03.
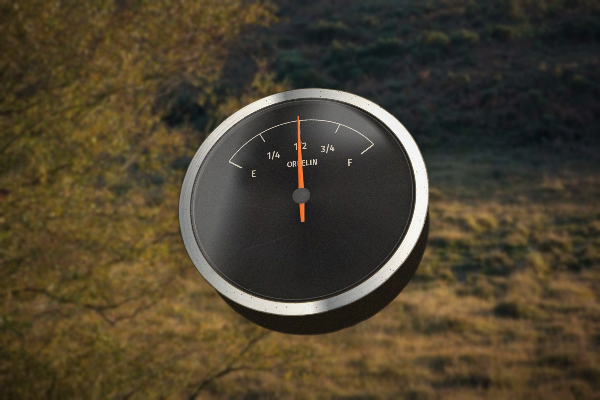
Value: 0.5
